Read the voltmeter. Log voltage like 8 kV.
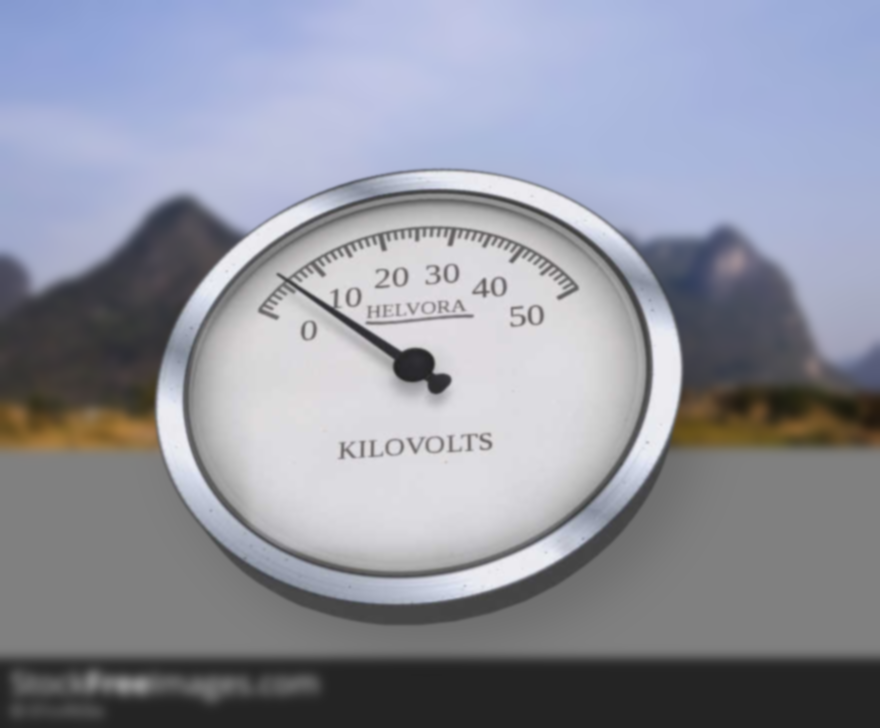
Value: 5 kV
